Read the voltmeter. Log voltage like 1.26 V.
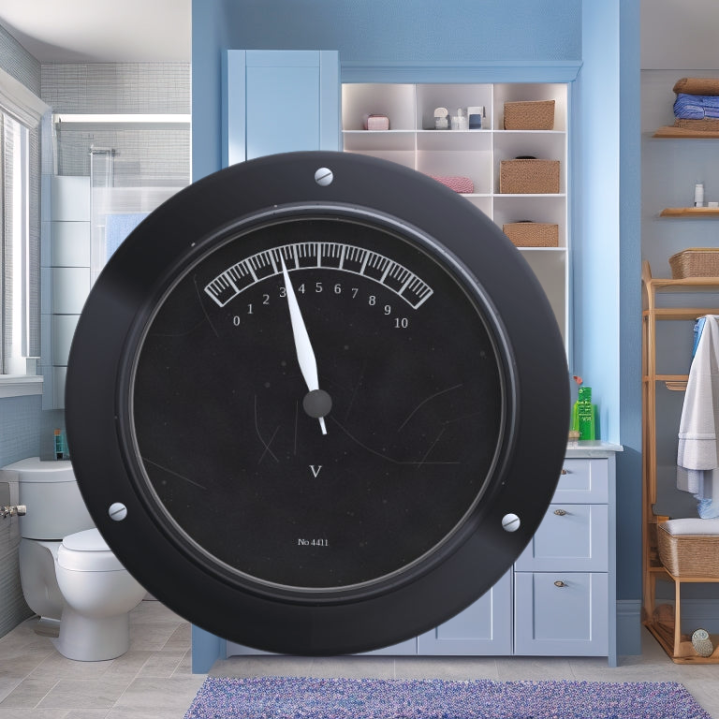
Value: 3.4 V
